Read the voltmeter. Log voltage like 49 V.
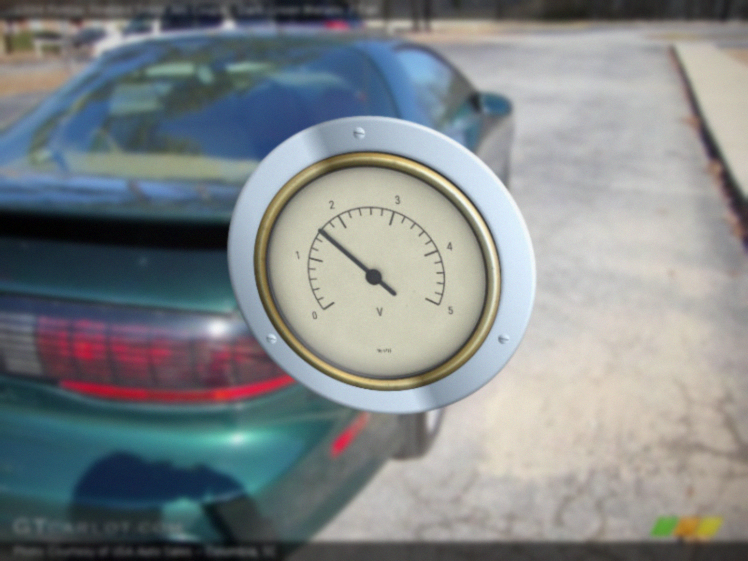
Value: 1.6 V
